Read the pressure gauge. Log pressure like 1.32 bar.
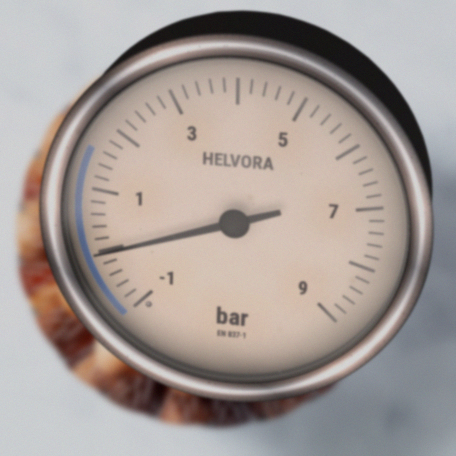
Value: 0 bar
